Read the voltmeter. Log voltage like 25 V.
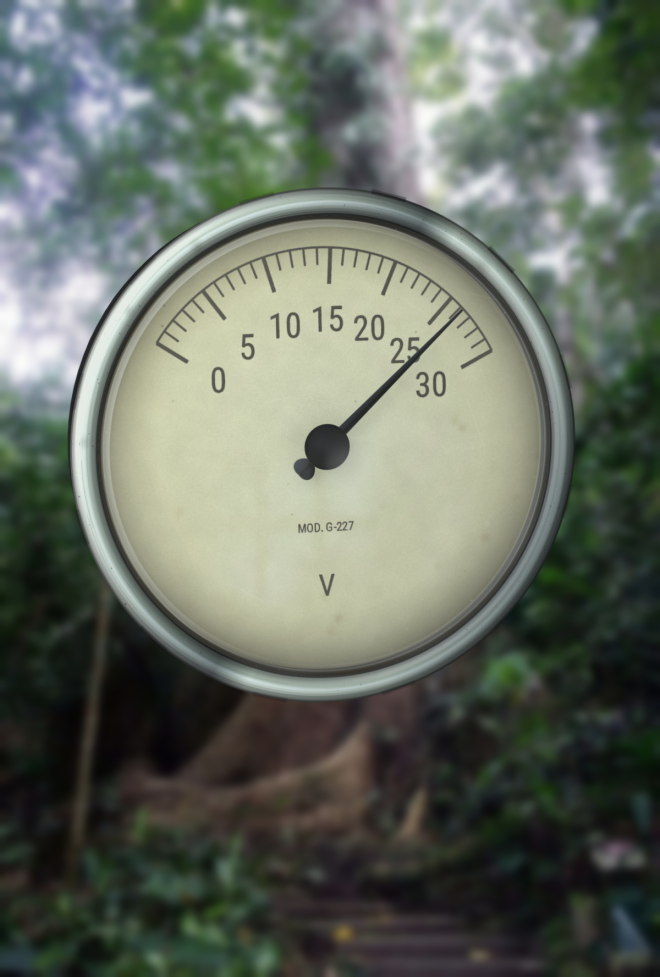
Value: 26 V
